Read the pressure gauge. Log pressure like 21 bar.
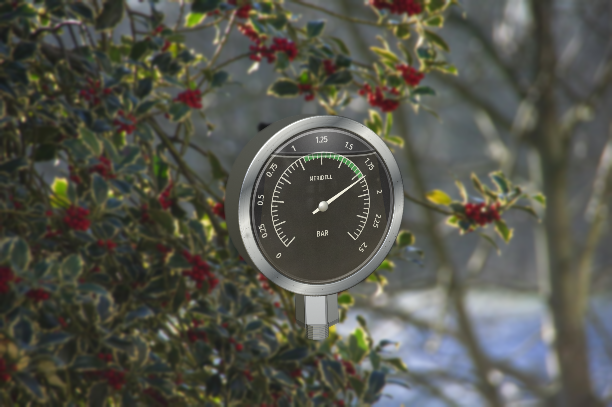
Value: 1.8 bar
